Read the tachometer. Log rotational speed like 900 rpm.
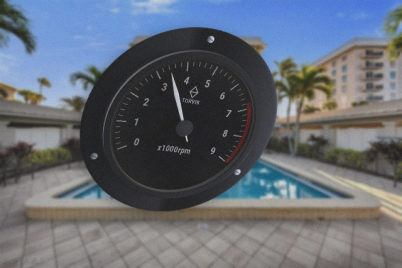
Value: 3400 rpm
